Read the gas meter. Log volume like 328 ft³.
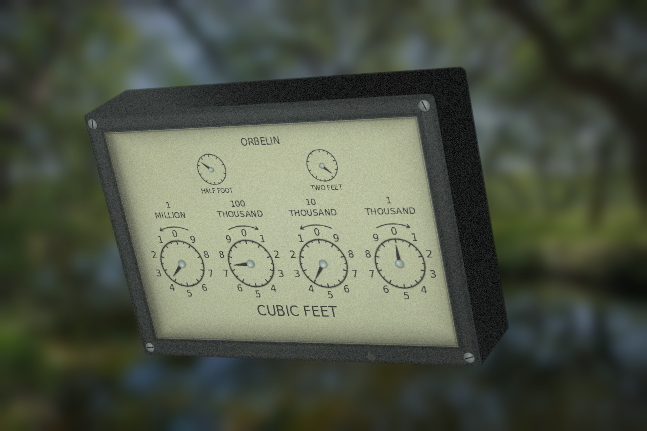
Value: 374000 ft³
